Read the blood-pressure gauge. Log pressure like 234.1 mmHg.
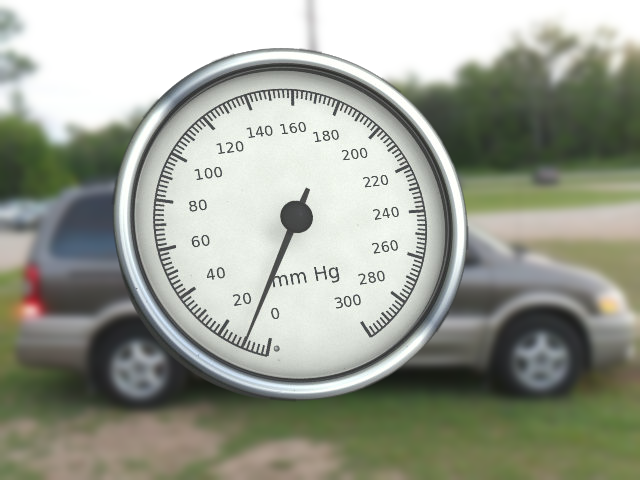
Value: 10 mmHg
